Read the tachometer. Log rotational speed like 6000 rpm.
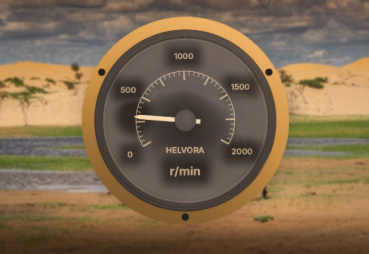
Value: 300 rpm
